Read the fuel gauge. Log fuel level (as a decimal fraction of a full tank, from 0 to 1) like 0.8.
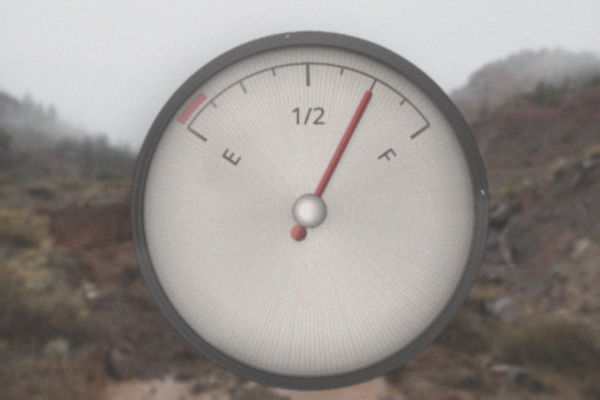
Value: 0.75
